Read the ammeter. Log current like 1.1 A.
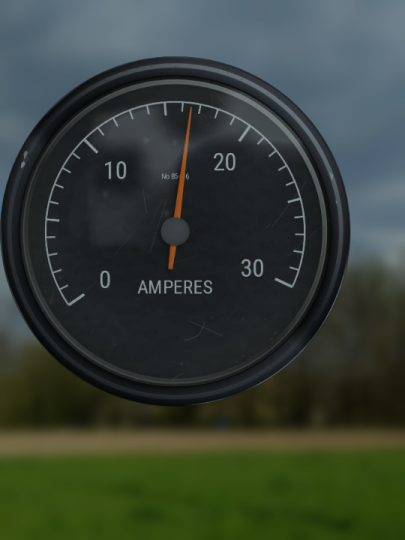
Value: 16.5 A
